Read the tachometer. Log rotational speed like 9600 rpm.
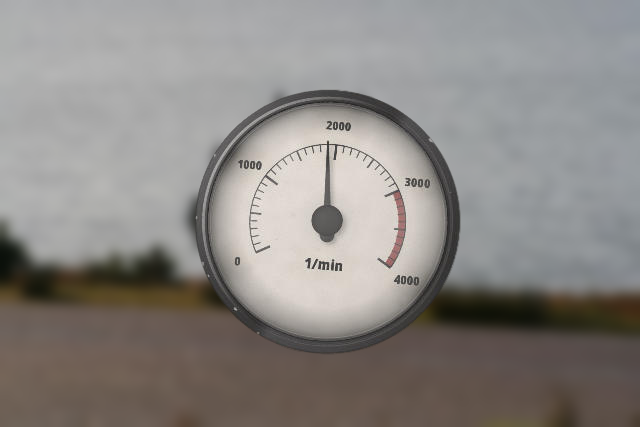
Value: 1900 rpm
